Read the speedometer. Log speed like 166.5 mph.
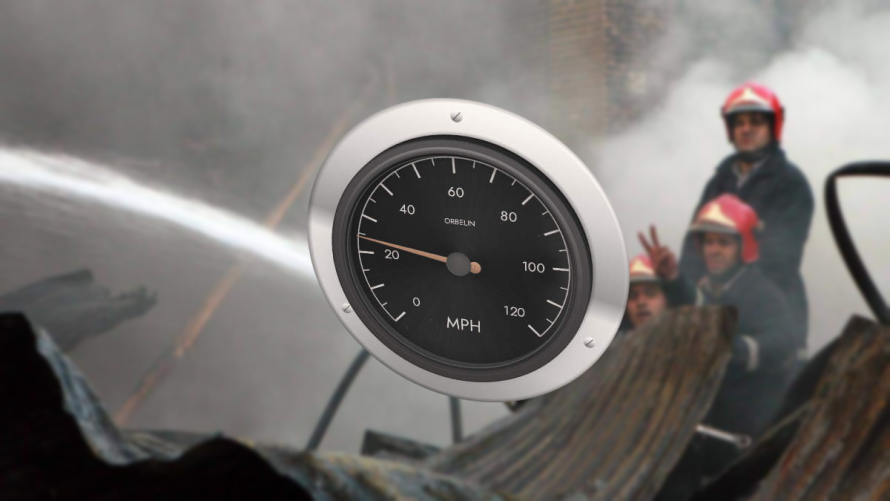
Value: 25 mph
